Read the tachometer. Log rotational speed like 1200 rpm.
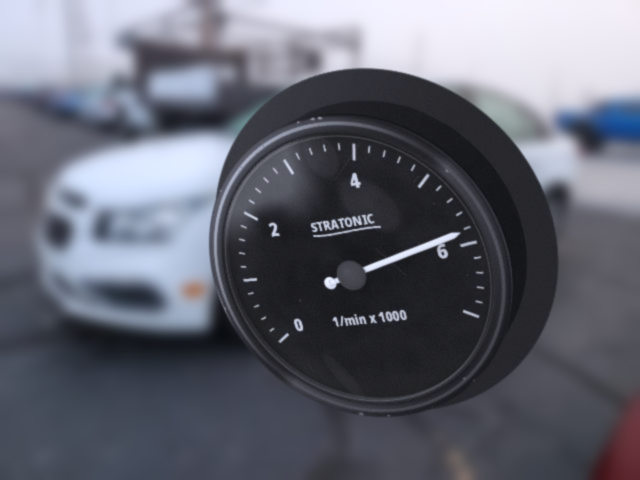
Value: 5800 rpm
